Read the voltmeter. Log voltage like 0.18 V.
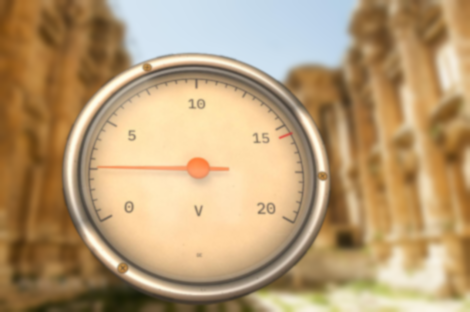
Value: 2.5 V
